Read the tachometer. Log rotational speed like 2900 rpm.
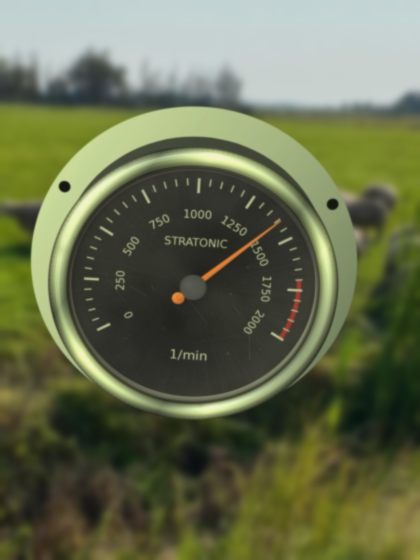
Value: 1400 rpm
